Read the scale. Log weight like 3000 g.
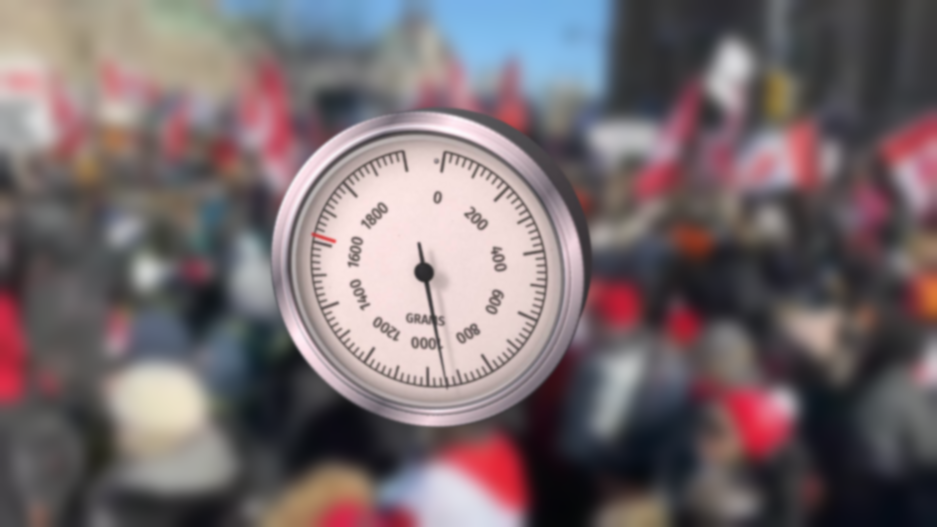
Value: 940 g
